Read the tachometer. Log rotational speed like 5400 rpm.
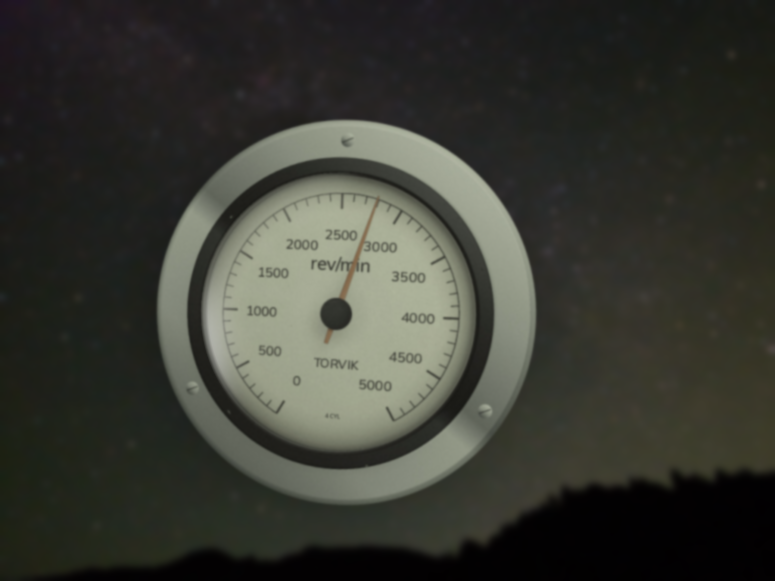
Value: 2800 rpm
